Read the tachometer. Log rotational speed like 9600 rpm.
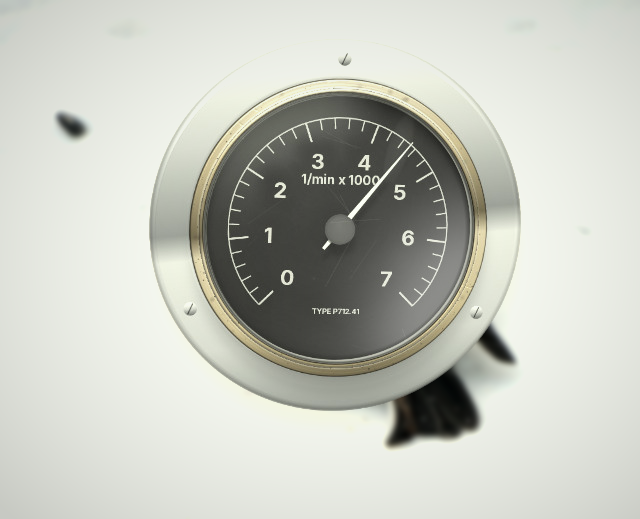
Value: 4500 rpm
